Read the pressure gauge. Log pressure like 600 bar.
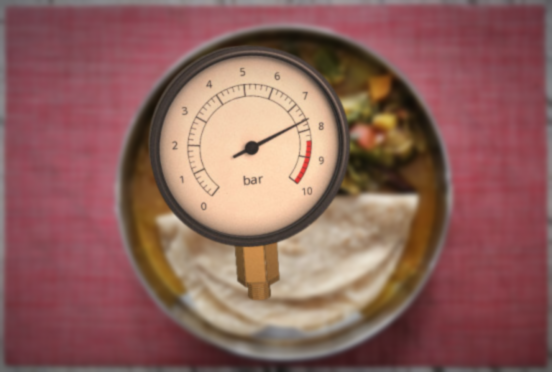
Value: 7.6 bar
